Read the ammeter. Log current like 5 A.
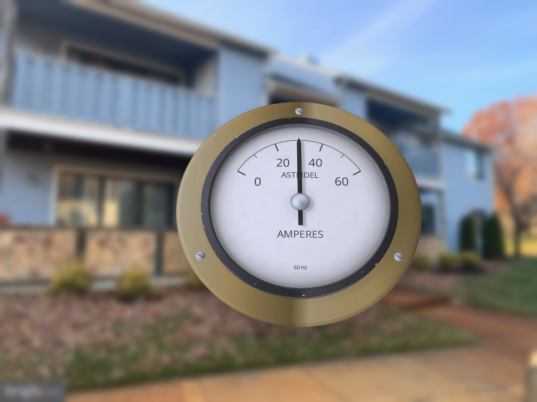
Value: 30 A
